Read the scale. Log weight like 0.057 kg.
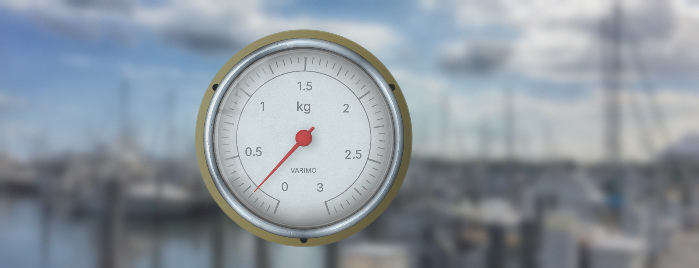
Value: 0.2 kg
